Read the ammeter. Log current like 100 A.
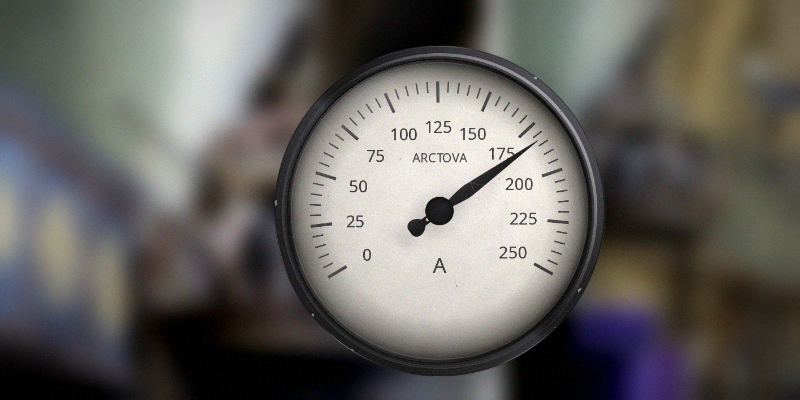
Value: 182.5 A
